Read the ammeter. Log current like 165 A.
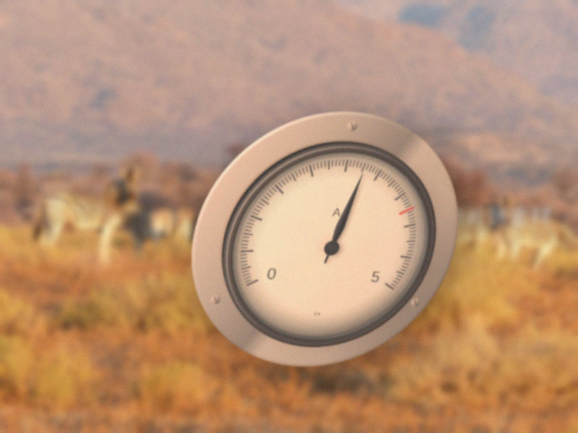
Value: 2.75 A
